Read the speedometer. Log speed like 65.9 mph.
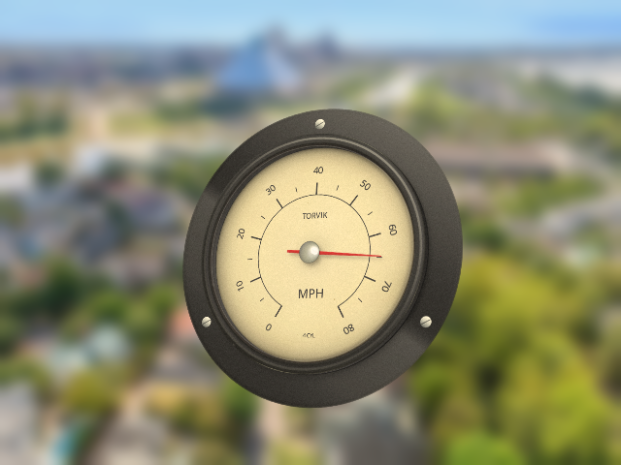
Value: 65 mph
